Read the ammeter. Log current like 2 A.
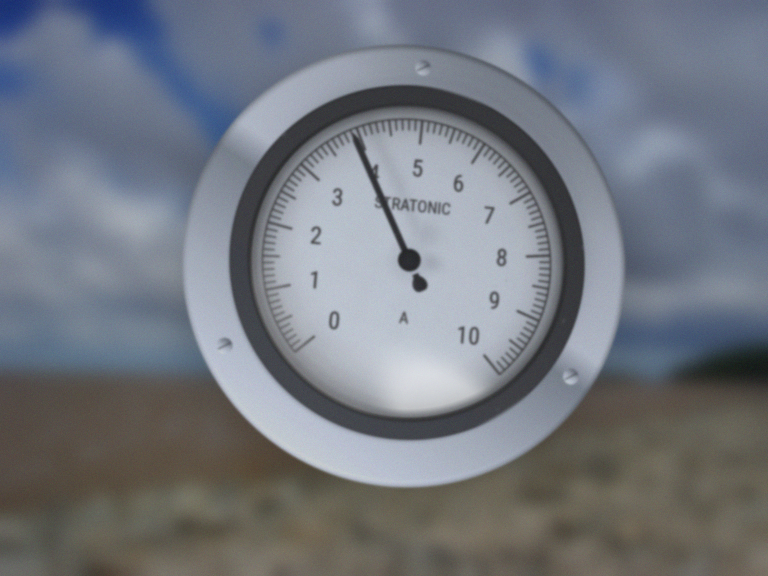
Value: 3.9 A
